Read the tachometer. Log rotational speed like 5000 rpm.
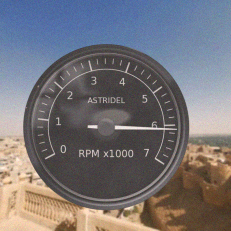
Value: 6100 rpm
